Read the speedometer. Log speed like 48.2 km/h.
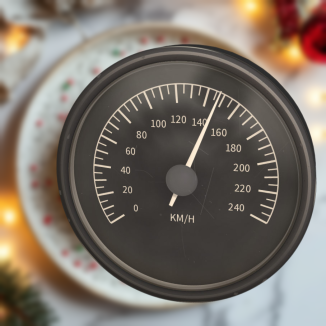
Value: 147.5 km/h
